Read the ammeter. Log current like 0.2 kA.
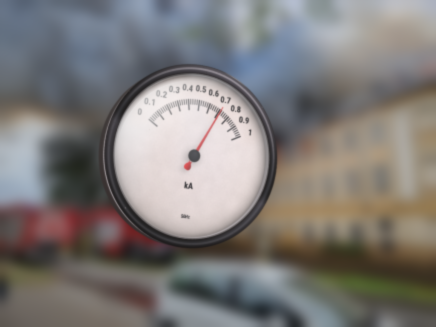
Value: 0.7 kA
